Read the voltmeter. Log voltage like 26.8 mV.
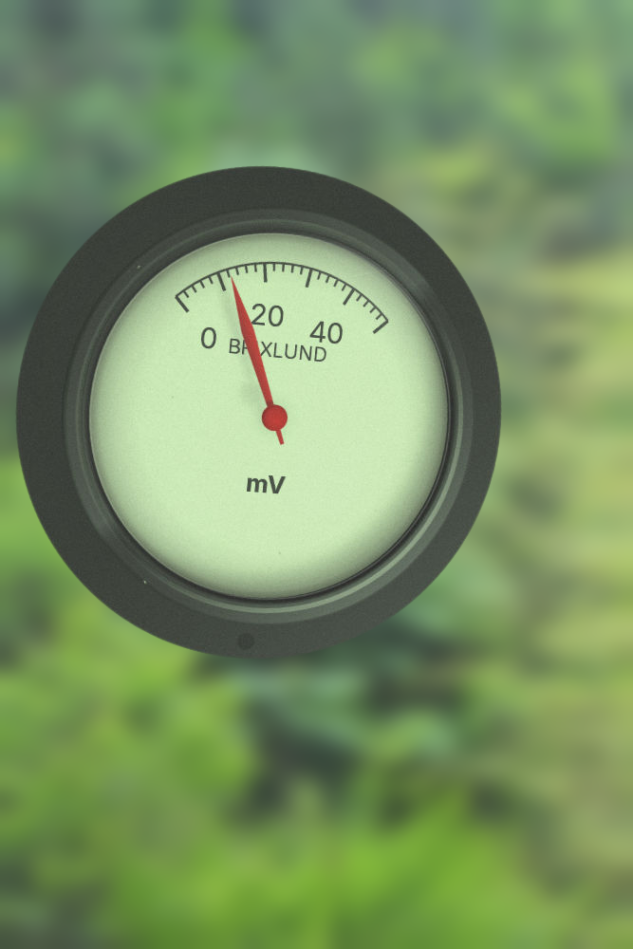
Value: 12 mV
